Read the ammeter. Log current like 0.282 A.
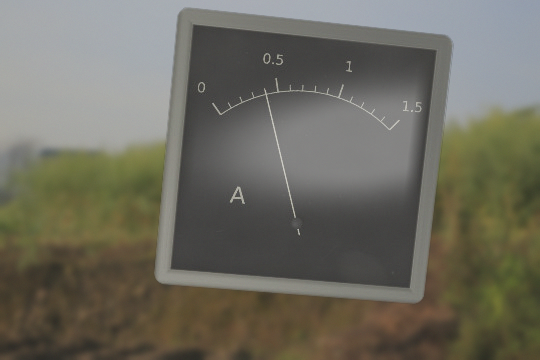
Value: 0.4 A
